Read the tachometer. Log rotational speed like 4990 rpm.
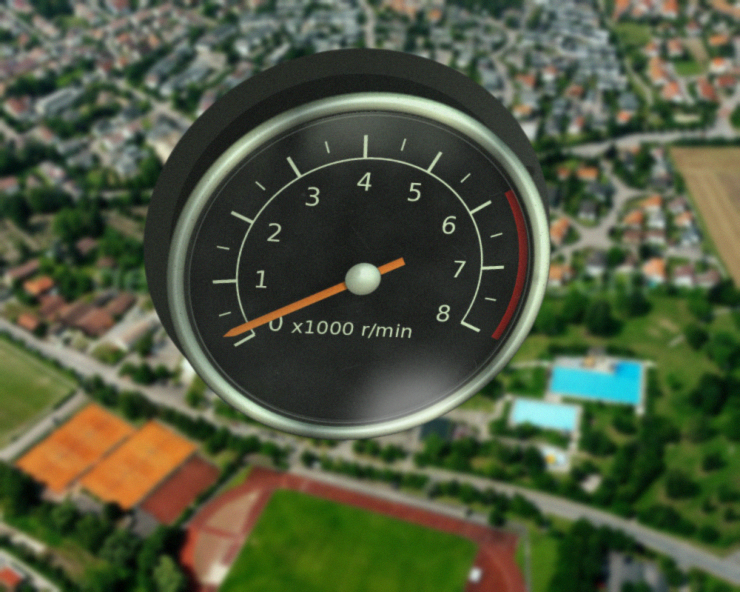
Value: 250 rpm
